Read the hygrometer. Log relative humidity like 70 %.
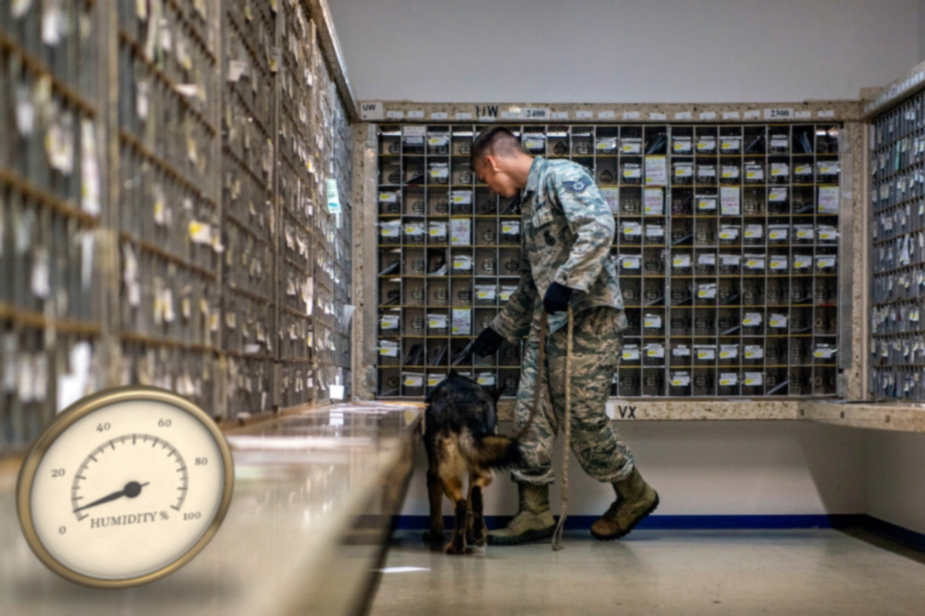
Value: 5 %
